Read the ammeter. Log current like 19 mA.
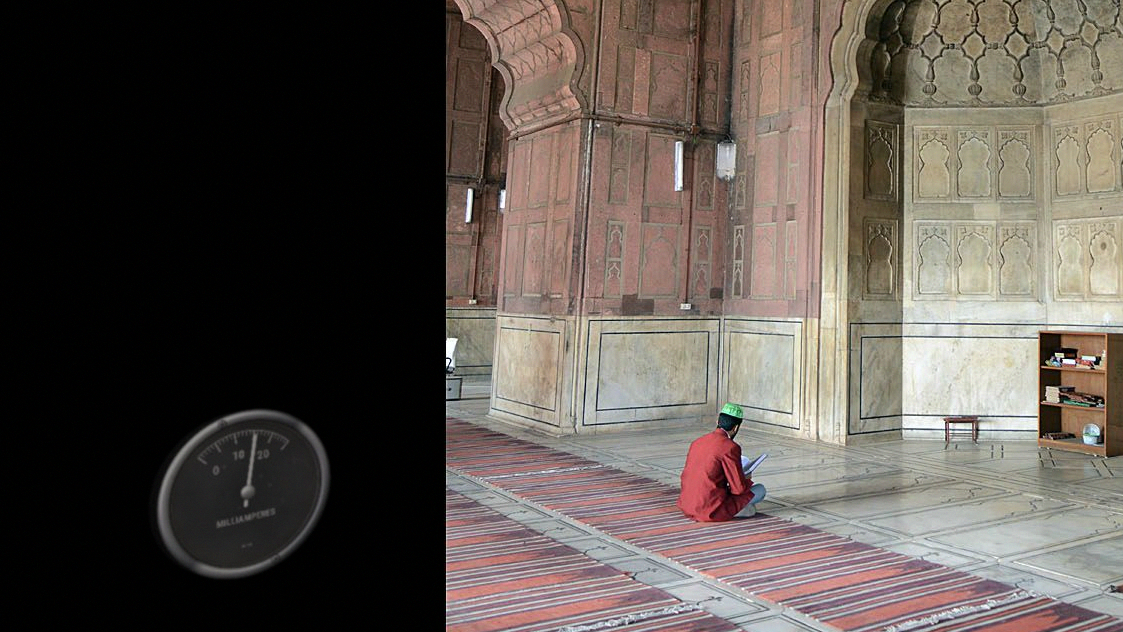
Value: 15 mA
